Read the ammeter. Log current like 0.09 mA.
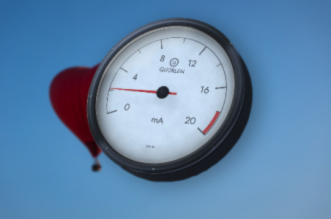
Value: 2 mA
